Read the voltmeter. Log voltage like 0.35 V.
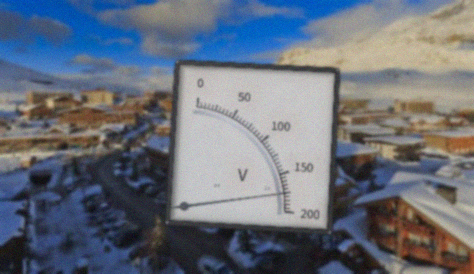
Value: 175 V
